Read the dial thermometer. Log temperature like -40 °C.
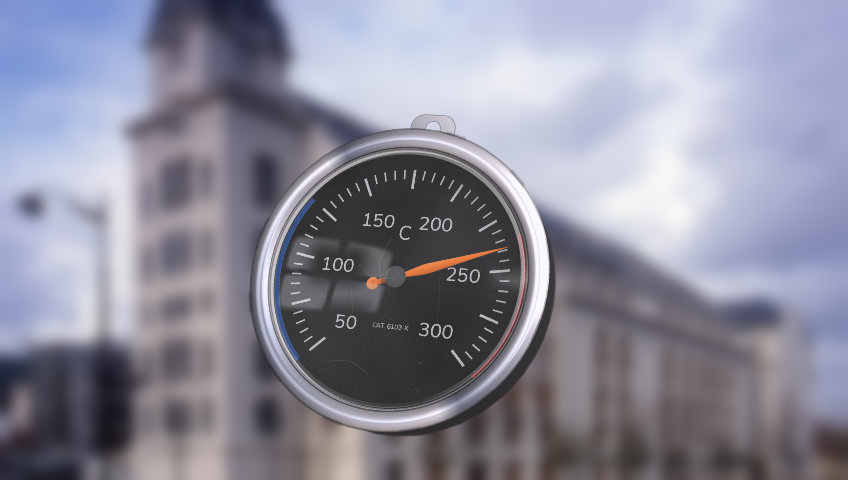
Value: 240 °C
